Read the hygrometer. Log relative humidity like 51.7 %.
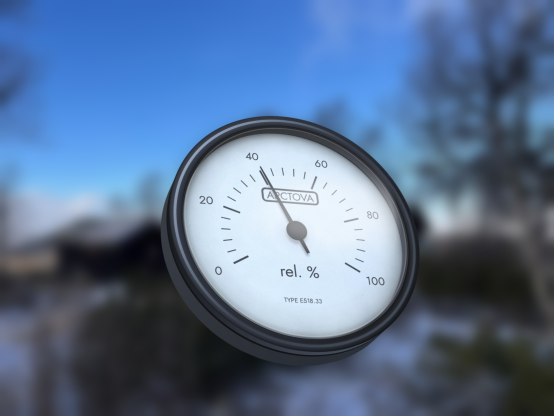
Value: 40 %
